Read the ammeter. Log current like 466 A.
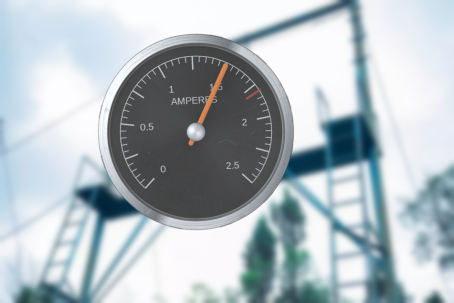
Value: 1.5 A
